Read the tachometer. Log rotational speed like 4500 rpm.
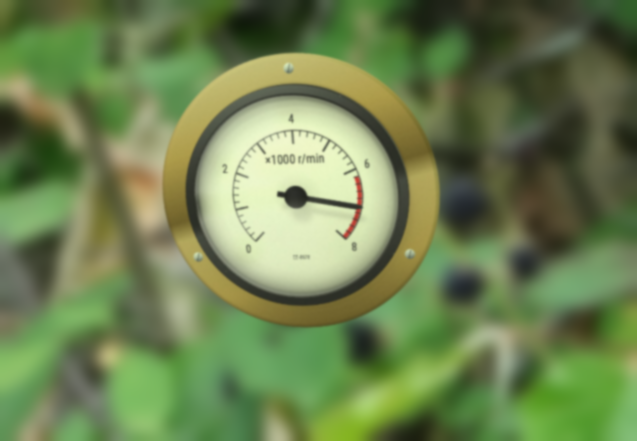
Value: 7000 rpm
